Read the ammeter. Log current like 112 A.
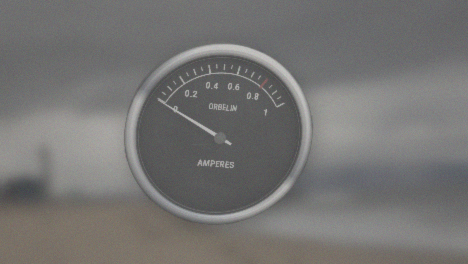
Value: 0 A
